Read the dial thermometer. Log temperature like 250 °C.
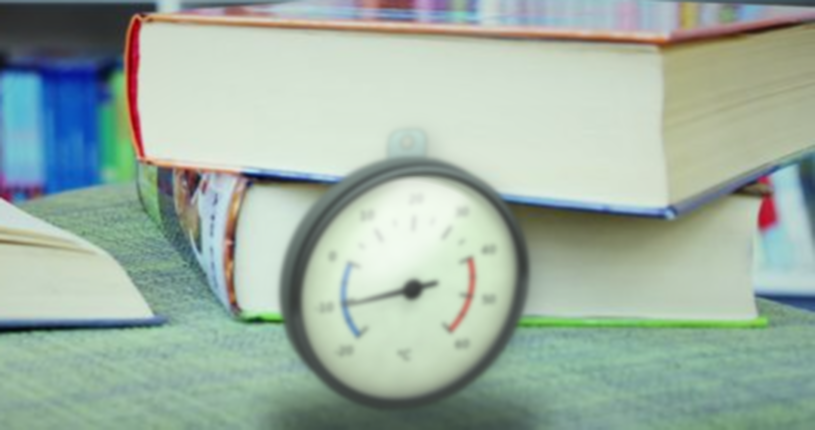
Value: -10 °C
